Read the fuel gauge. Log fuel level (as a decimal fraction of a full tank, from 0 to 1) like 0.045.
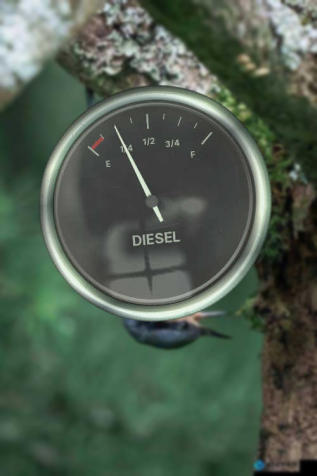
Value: 0.25
